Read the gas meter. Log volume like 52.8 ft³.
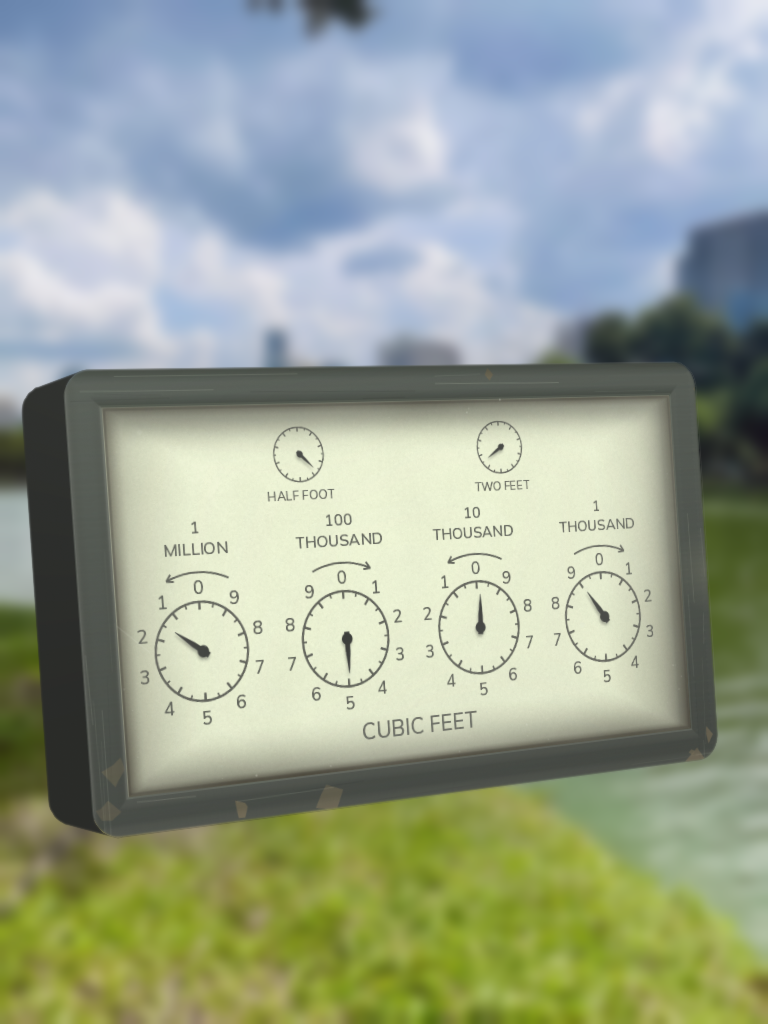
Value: 149900 ft³
